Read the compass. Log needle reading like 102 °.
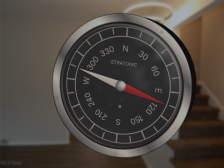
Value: 105 °
